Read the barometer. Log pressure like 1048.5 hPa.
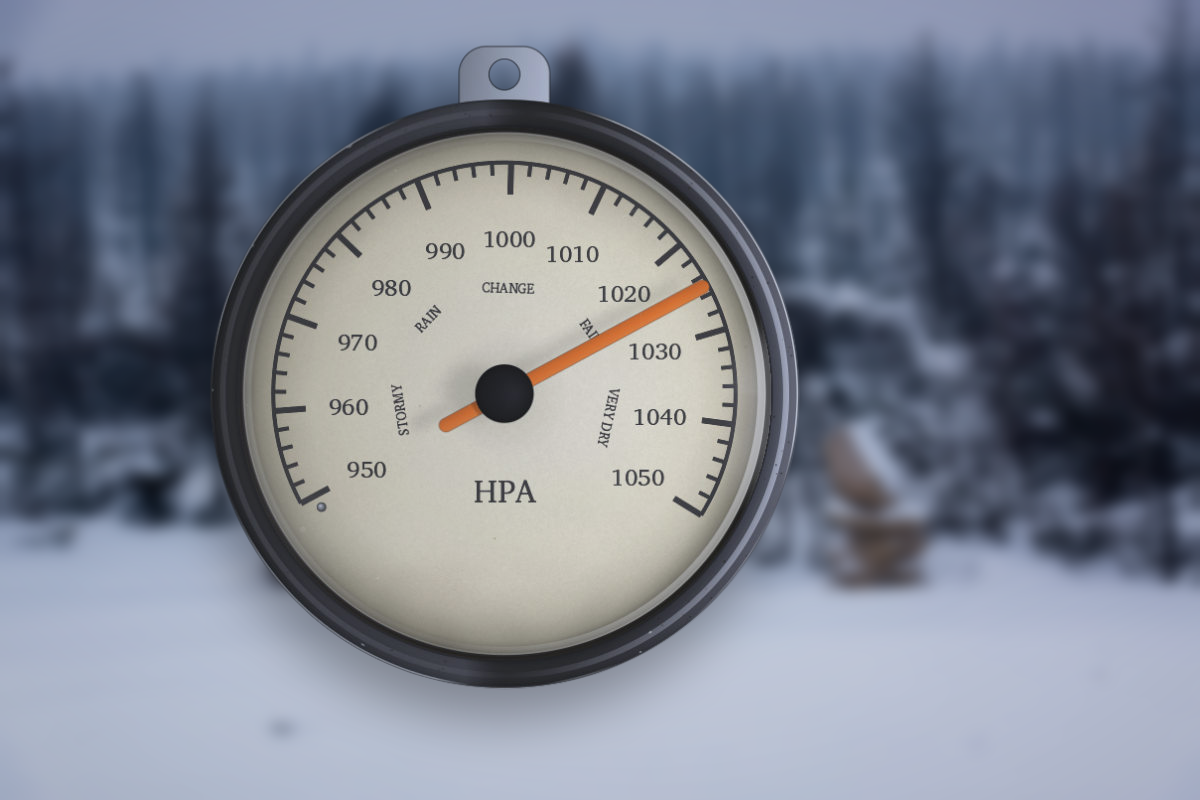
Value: 1025 hPa
